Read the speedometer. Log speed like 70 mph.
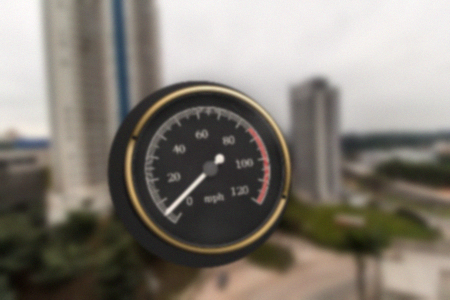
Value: 5 mph
